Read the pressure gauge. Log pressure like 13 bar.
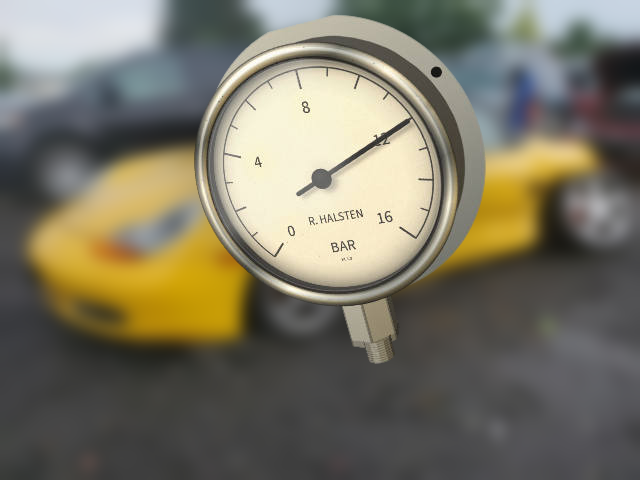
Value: 12 bar
